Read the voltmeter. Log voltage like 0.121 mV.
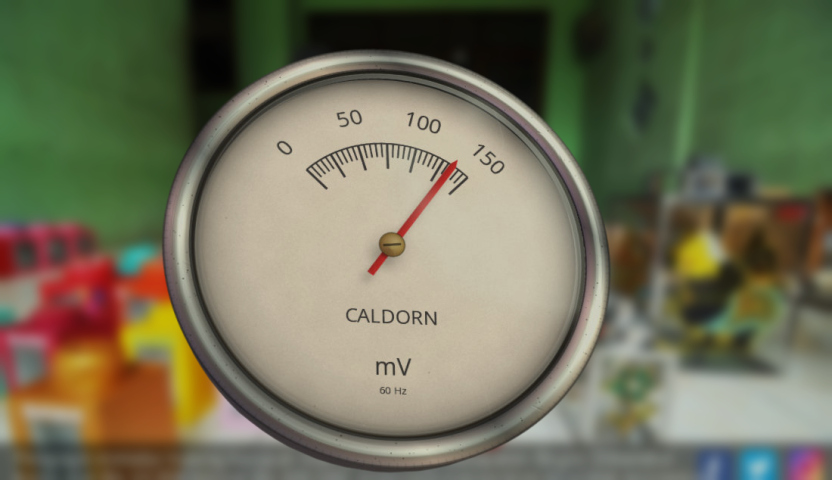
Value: 135 mV
